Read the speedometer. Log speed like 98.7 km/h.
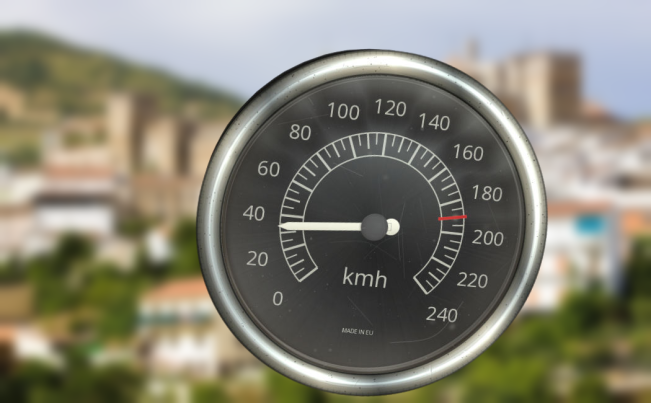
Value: 35 km/h
